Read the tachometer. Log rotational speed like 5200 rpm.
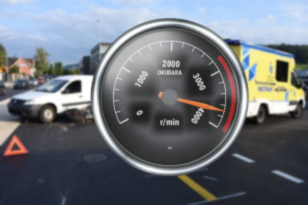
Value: 3700 rpm
